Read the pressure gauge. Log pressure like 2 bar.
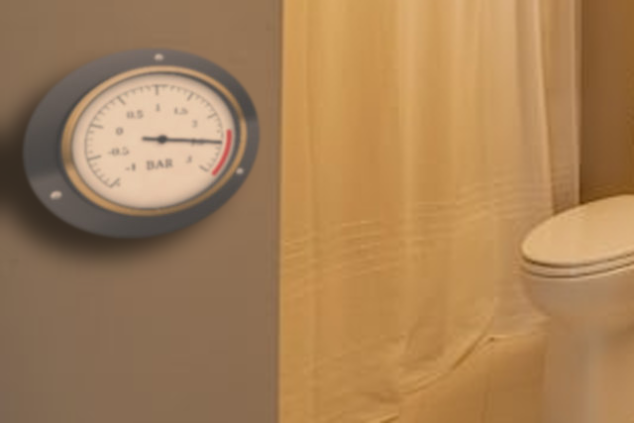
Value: 2.5 bar
